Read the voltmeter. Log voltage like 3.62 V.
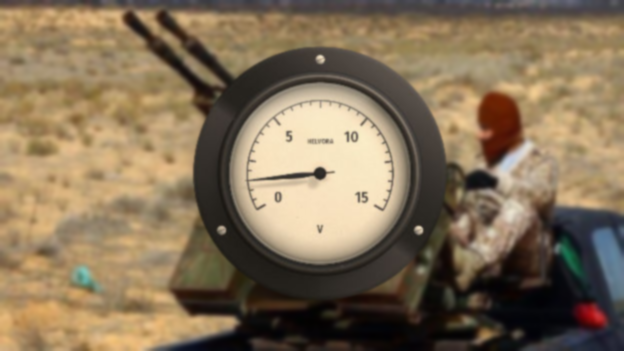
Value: 1.5 V
